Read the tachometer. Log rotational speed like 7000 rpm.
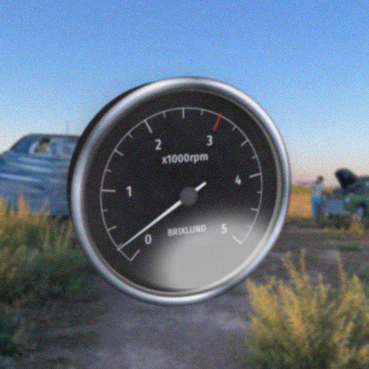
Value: 250 rpm
